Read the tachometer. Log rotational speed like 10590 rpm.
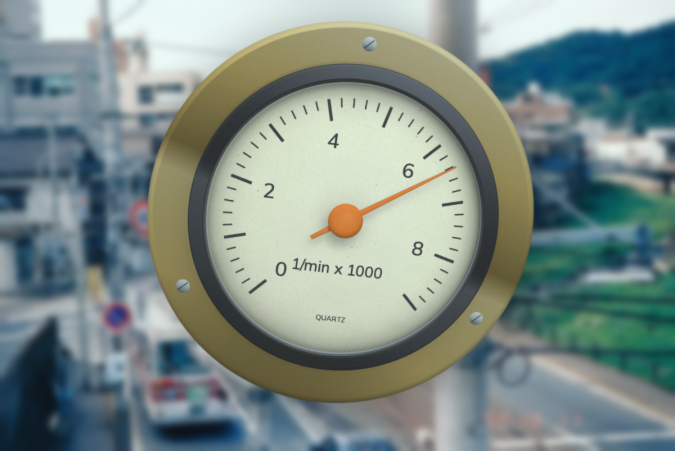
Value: 6400 rpm
